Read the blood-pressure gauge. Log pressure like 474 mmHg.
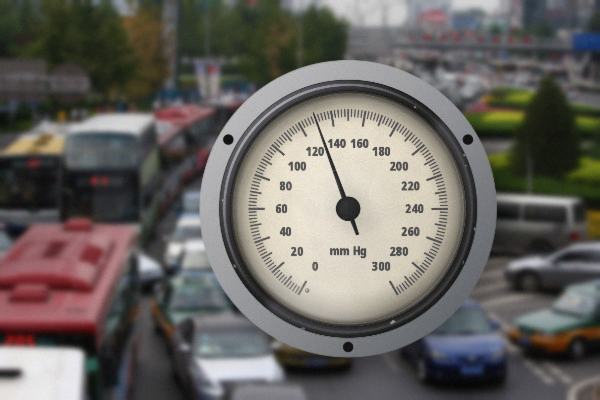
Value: 130 mmHg
